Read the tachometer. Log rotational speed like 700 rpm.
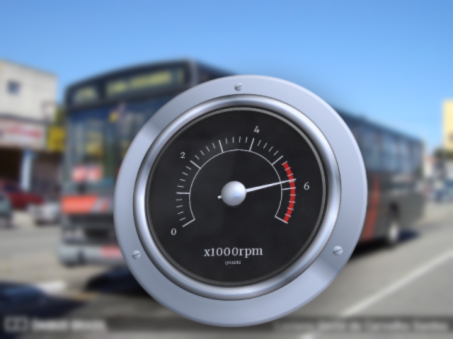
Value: 5800 rpm
